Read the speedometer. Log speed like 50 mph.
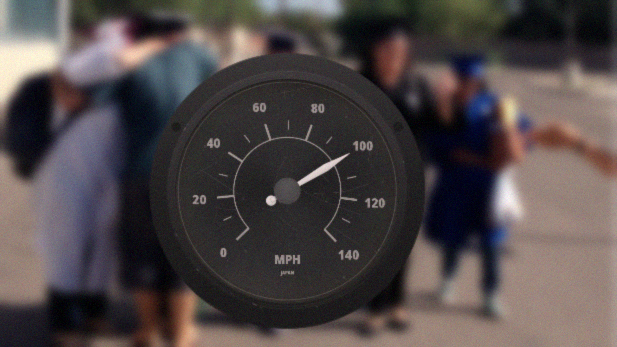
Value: 100 mph
